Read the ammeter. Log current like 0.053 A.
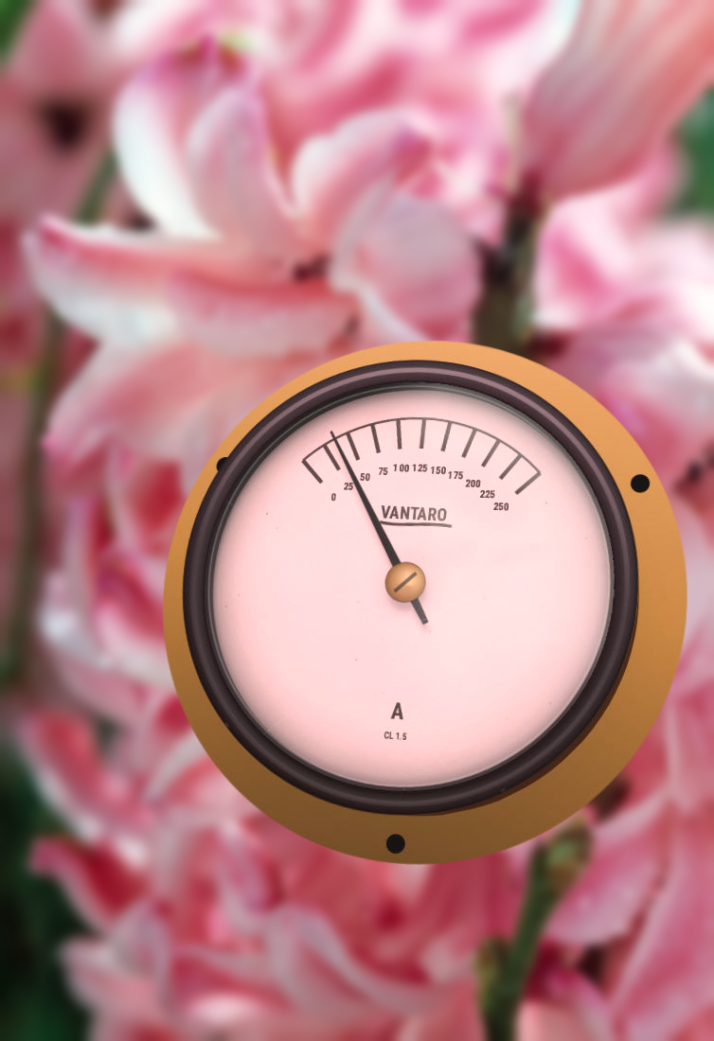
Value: 37.5 A
